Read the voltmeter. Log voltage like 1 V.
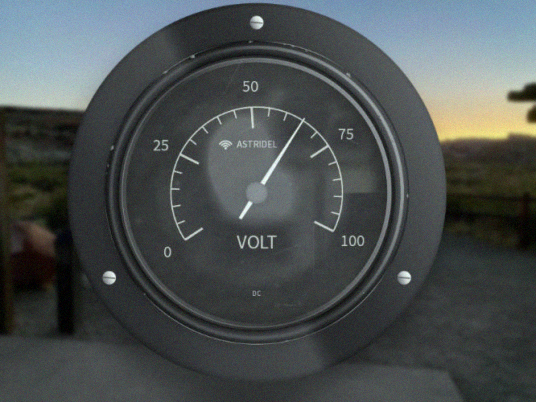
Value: 65 V
